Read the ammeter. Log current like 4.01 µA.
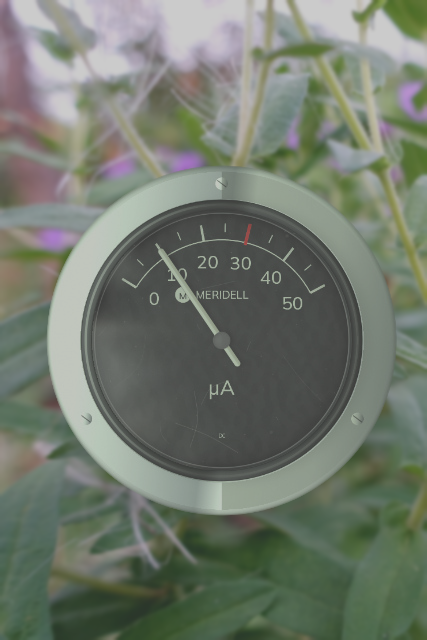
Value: 10 µA
